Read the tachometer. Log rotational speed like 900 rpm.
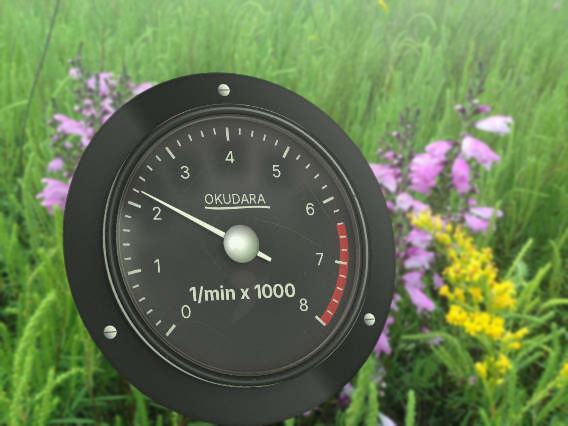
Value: 2200 rpm
